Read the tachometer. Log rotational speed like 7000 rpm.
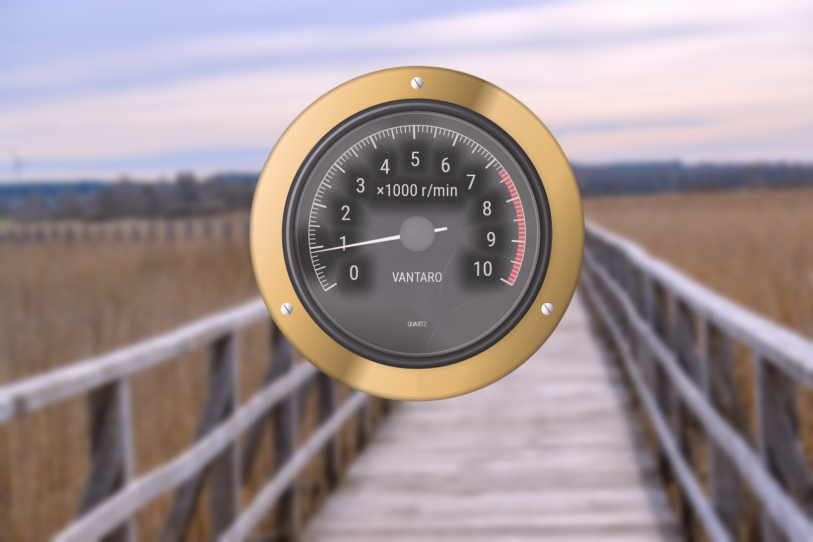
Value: 900 rpm
